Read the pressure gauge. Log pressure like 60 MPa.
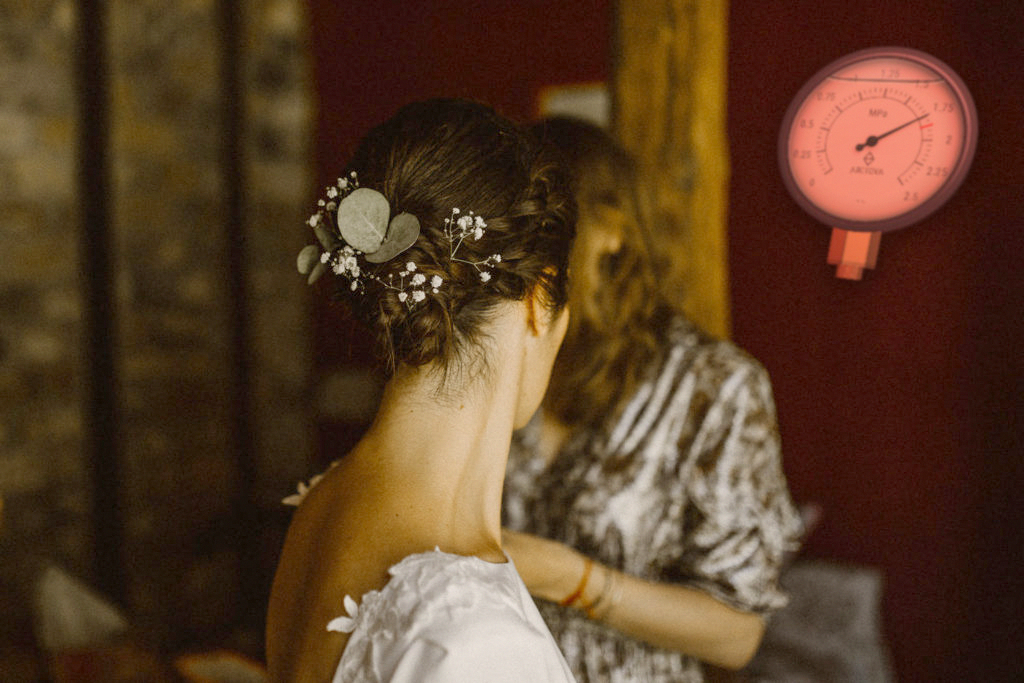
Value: 1.75 MPa
